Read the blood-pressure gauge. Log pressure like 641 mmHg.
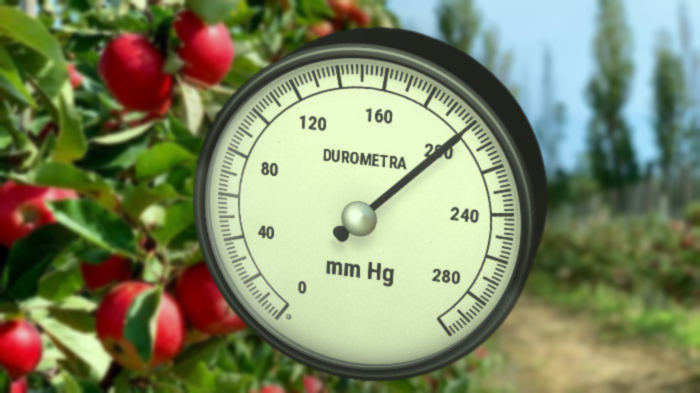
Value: 200 mmHg
